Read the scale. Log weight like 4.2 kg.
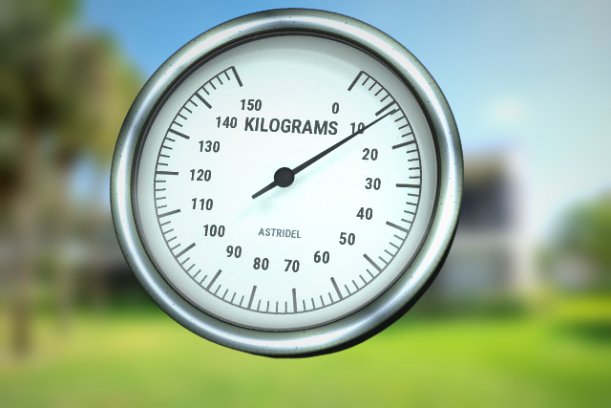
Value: 12 kg
